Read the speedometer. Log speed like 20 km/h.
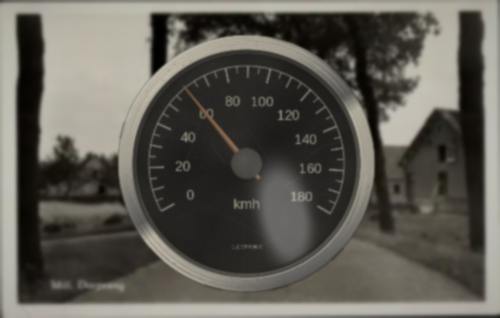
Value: 60 km/h
